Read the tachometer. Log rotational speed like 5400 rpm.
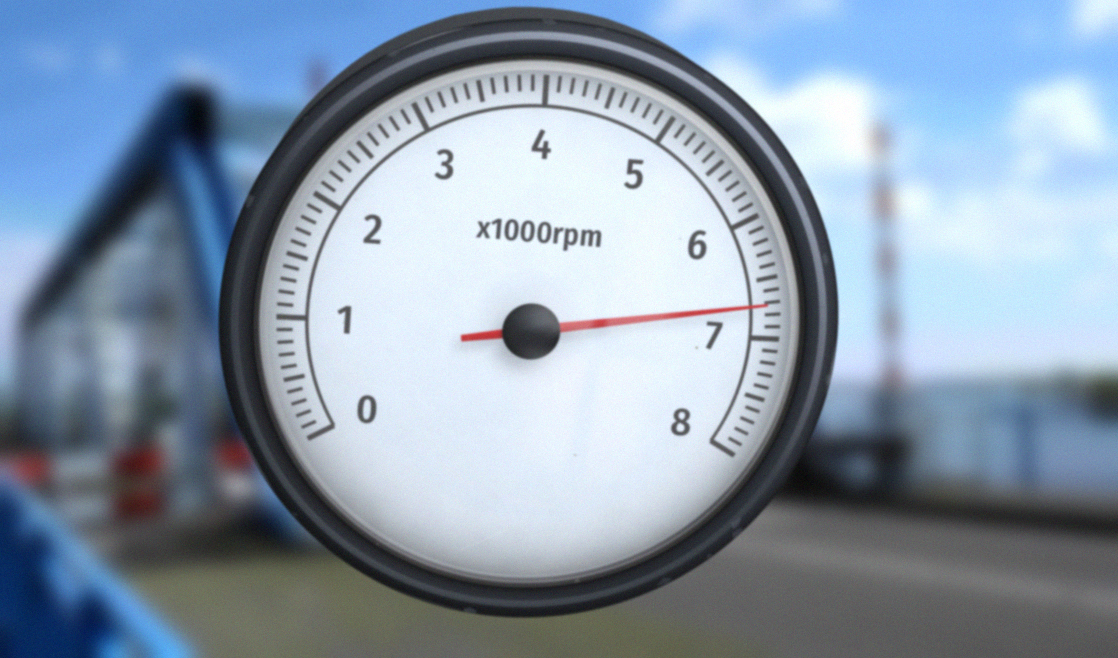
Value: 6700 rpm
